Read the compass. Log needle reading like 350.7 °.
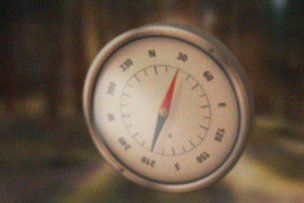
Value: 30 °
